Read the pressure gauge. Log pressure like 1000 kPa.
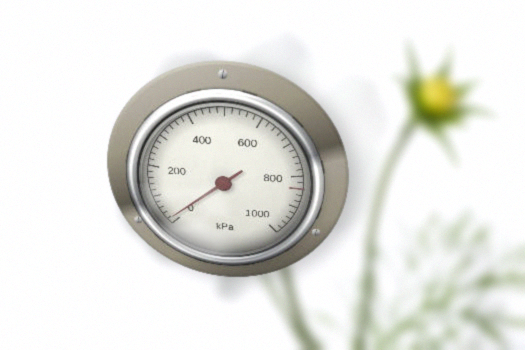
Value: 20 kPa
